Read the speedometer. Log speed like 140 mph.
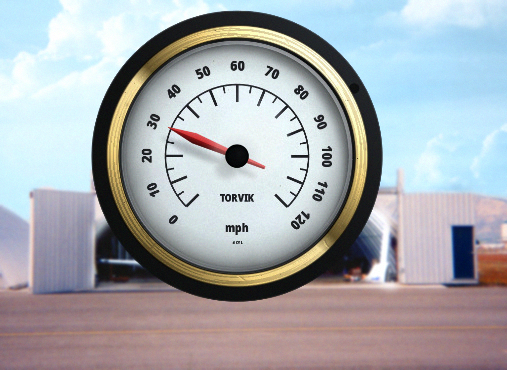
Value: 30 mph
